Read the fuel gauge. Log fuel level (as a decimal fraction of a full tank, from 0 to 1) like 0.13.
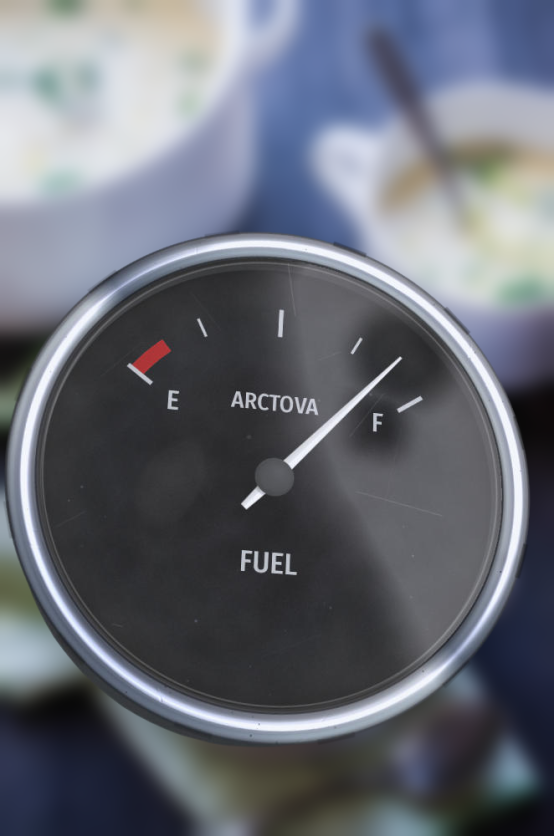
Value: 0.875
